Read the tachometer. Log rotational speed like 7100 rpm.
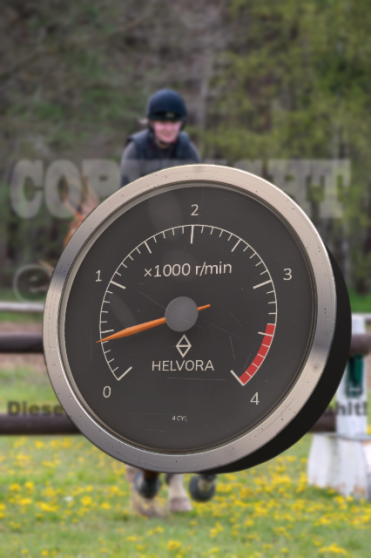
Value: 400 rpm
